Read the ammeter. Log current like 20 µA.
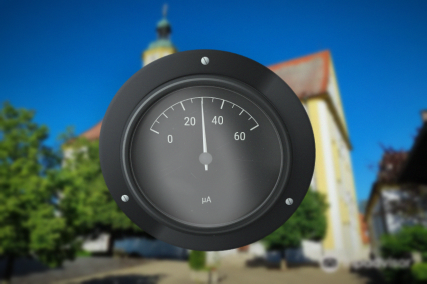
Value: 30 µA
